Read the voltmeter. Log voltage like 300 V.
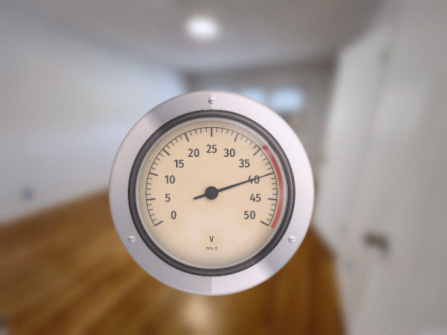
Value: 40 V
